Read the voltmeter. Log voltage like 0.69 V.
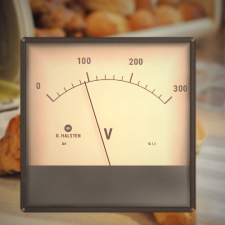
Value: 90 V
